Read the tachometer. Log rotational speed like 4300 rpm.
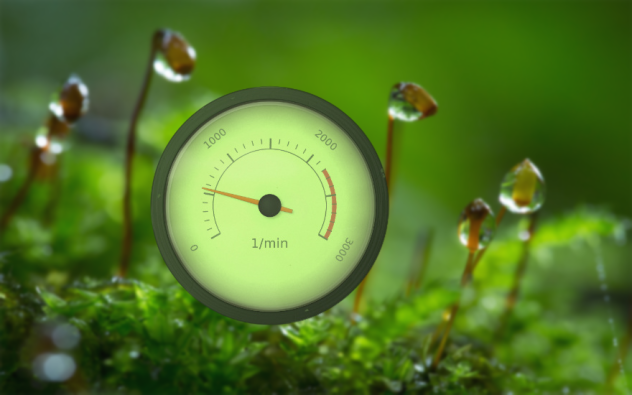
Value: 550 rpm
